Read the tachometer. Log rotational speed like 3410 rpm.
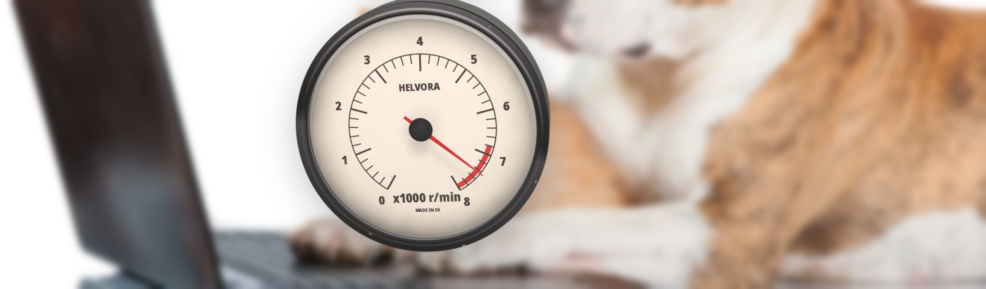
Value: 7400 rpm
